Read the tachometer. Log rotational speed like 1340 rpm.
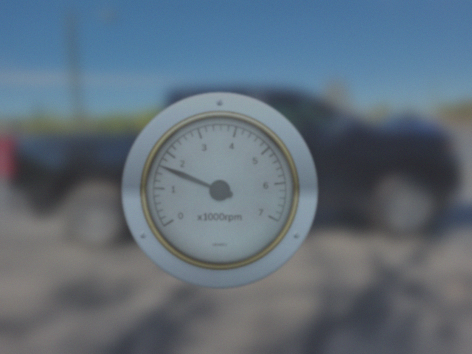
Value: 1600 rpm
